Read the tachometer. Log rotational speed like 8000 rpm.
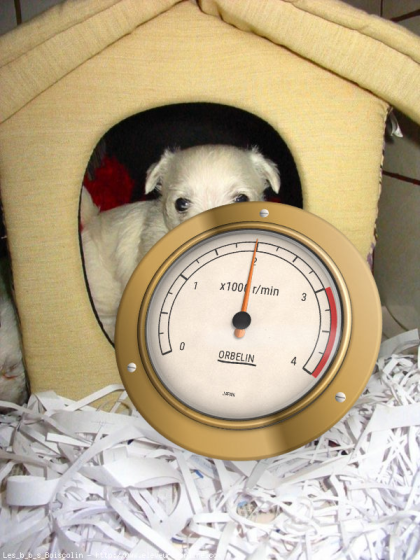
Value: 2000 rpm
